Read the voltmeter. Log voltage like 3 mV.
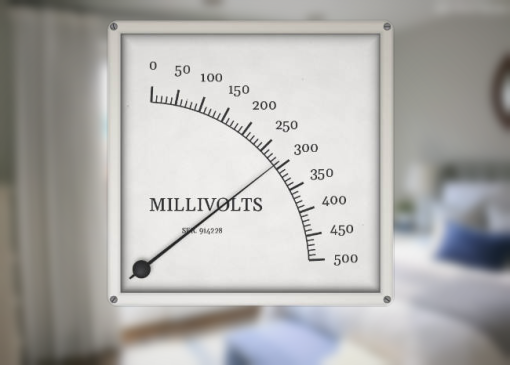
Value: 290 mV
